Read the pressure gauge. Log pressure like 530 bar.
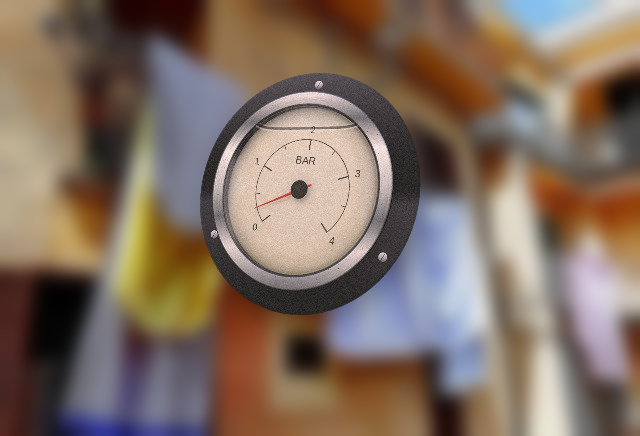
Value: 0.25 bar
